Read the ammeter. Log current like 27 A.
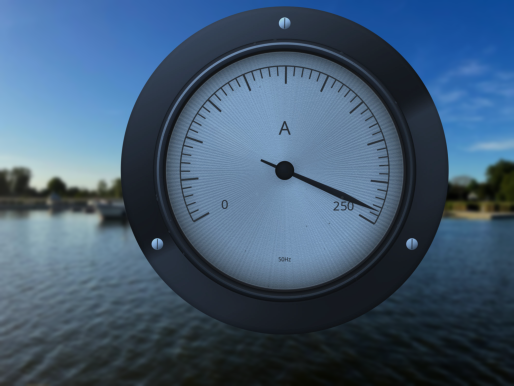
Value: 242.5 A
